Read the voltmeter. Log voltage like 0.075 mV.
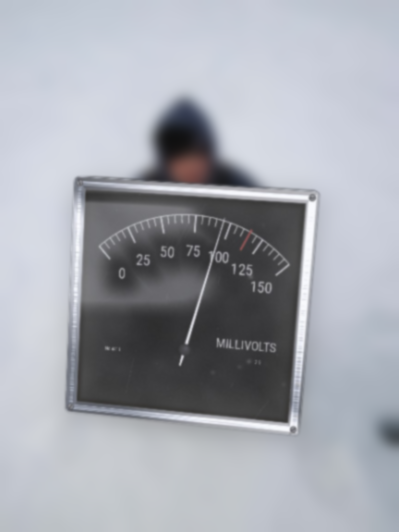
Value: 95 mV
